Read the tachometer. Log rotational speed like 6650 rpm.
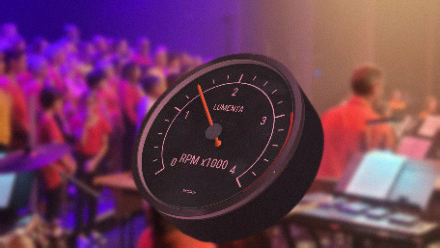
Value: 1400 rpm
